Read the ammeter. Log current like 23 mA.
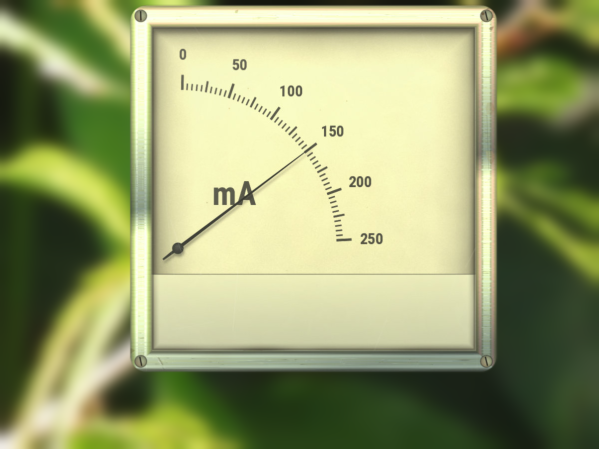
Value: 150 mA
